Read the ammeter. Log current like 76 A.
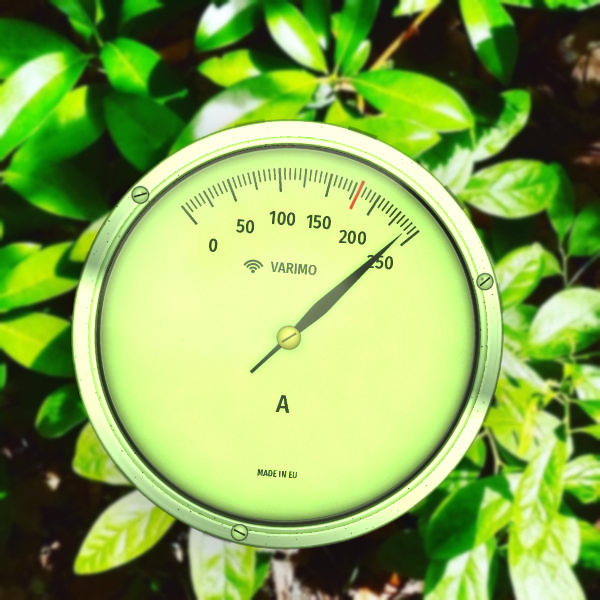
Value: 240 A
